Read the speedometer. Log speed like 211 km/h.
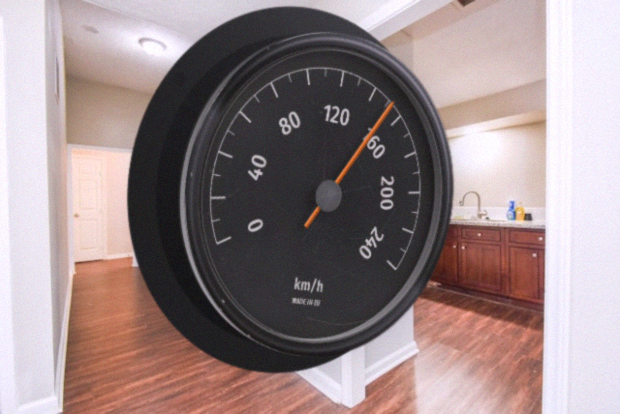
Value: 150 km/h
